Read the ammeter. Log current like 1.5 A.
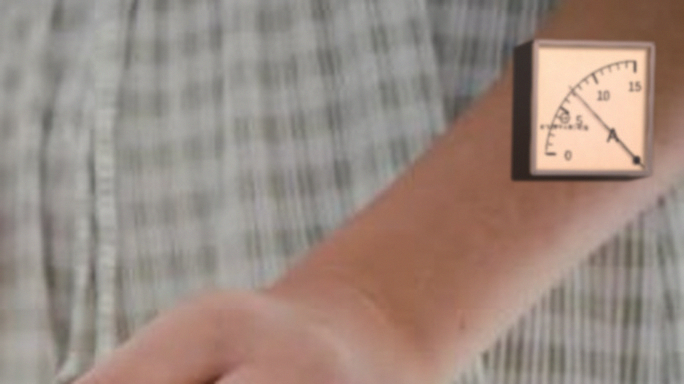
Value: 7 A
